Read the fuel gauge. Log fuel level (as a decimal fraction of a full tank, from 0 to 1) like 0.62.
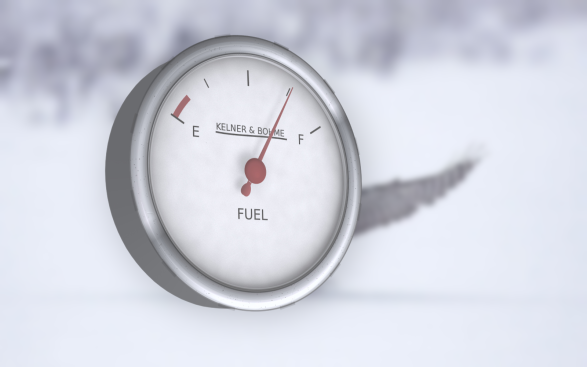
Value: 0.75
